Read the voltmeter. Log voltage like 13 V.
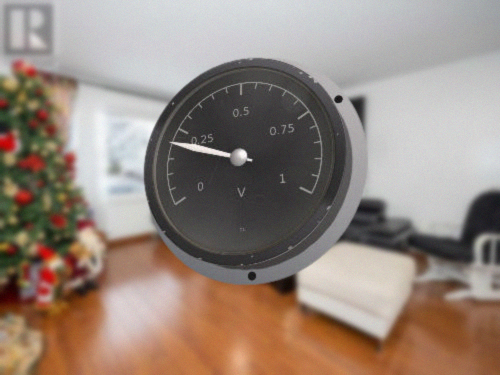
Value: 0.2 V
